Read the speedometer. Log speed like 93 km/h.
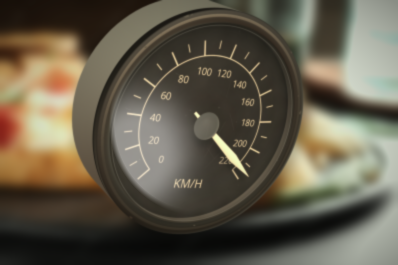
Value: 215 km/h
